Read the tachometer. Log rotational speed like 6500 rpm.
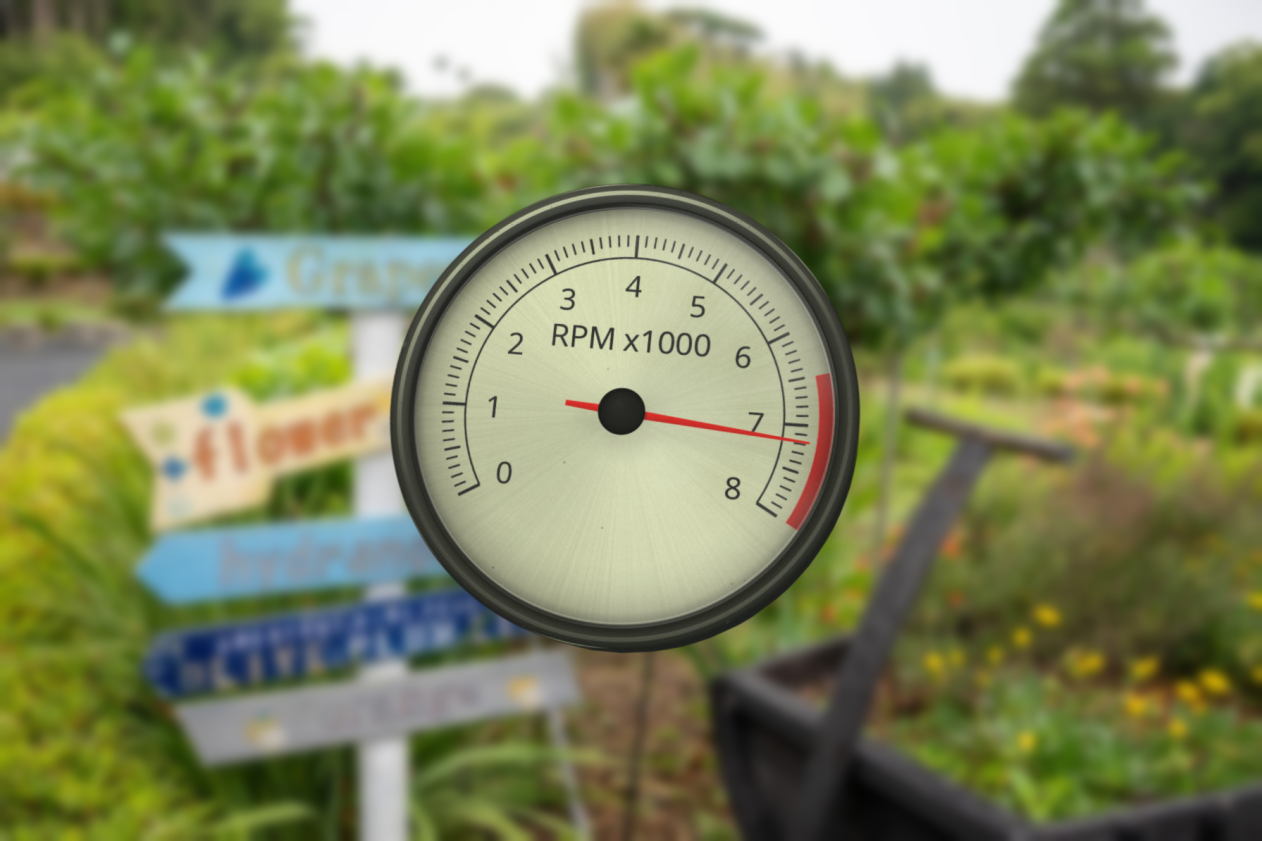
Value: 7200 rpm
